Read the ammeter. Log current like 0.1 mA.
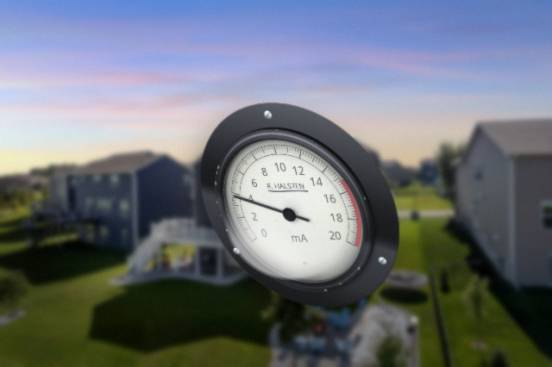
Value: 4 mA
